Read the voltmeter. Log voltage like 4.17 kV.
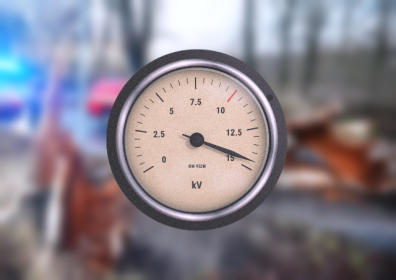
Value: 14.5 kV
